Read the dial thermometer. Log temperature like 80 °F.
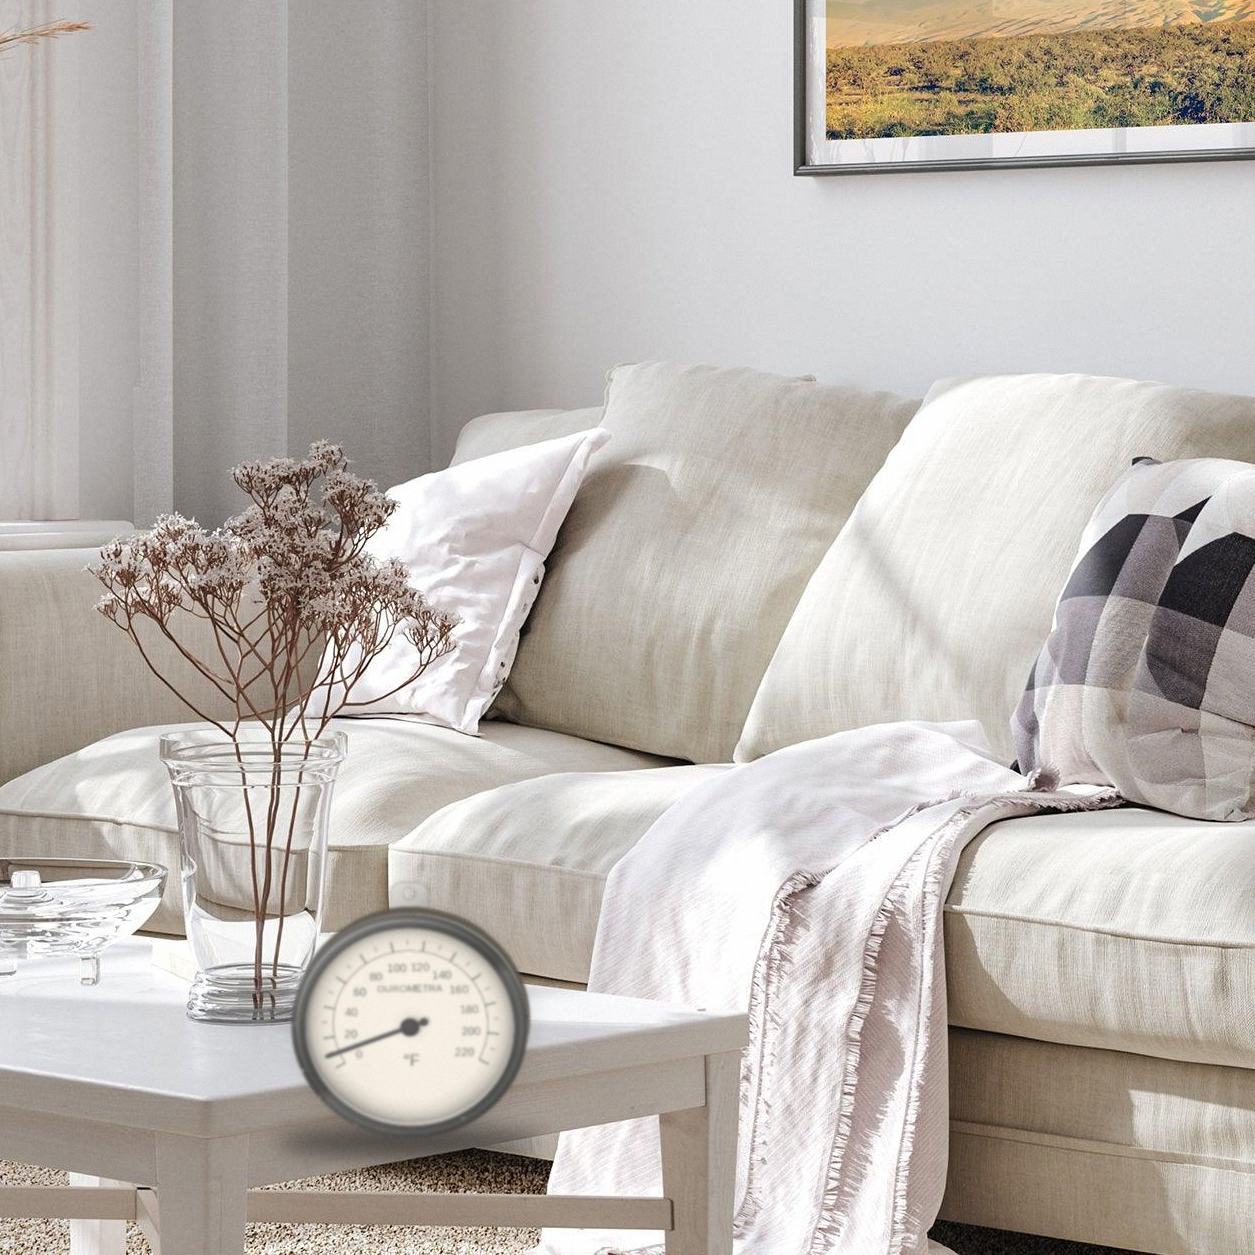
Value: 10 °F
